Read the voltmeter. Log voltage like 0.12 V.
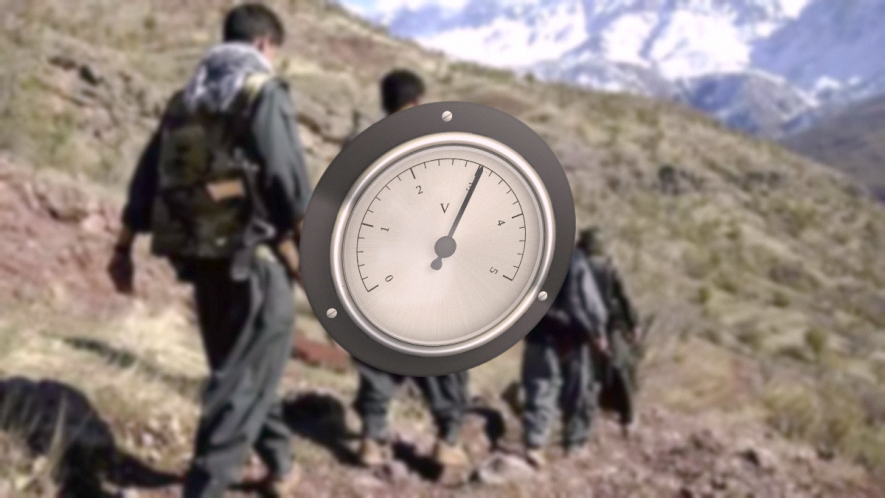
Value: 3 V
